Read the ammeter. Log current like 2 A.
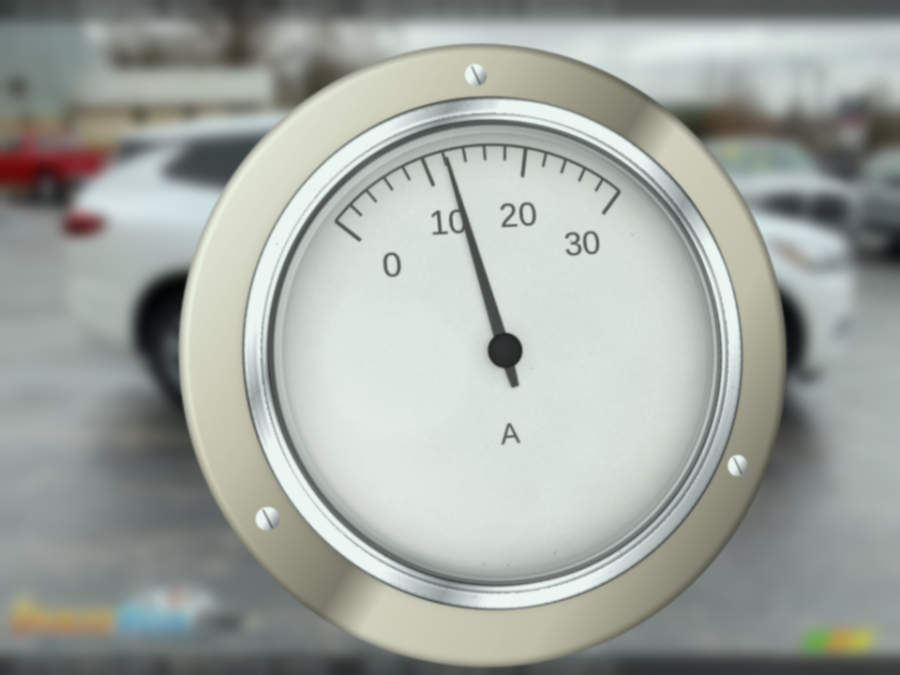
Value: 12 A
